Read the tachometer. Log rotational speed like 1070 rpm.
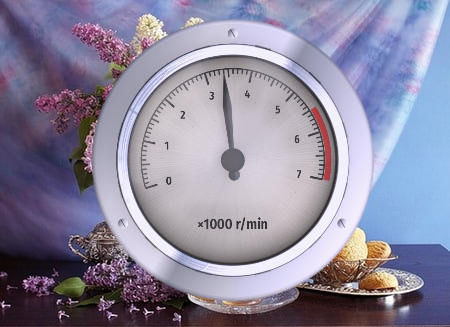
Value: 3400 rpm
